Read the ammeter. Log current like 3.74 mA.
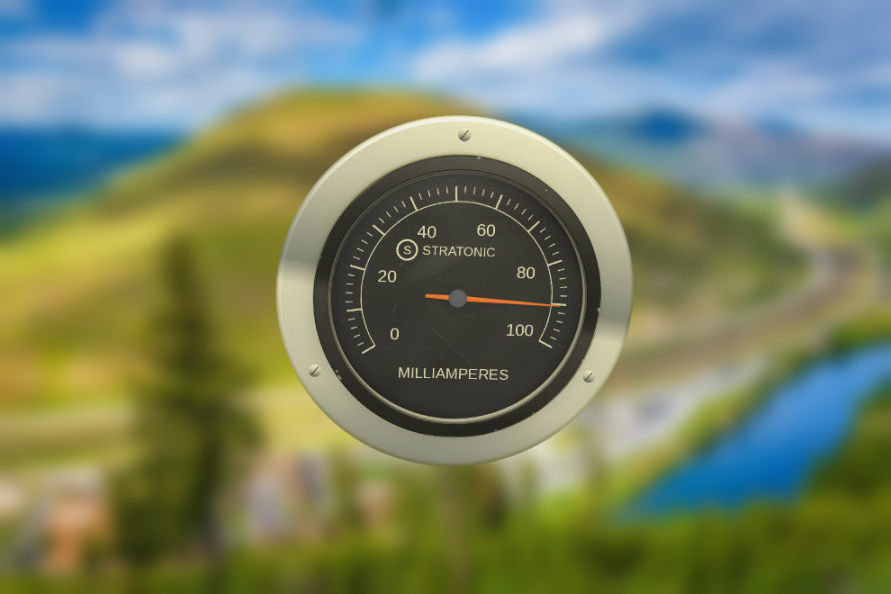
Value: 90 mA
